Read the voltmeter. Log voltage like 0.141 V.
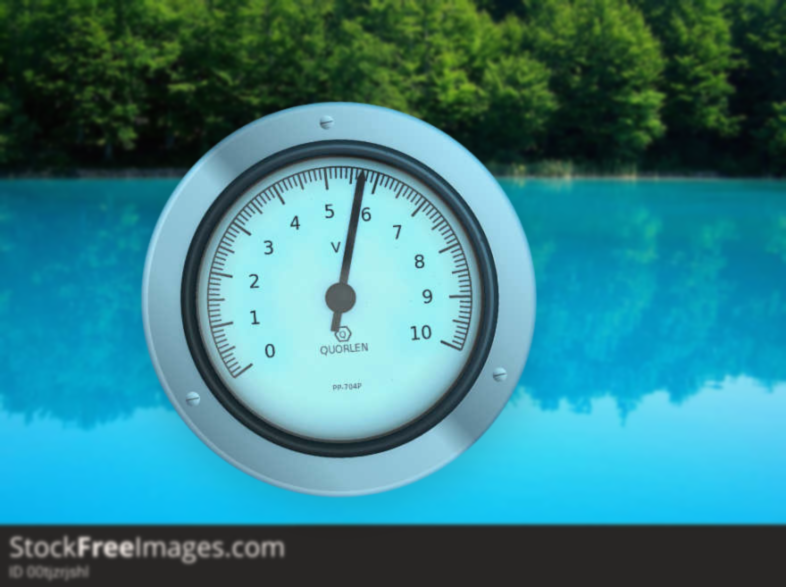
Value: 5.7 V
